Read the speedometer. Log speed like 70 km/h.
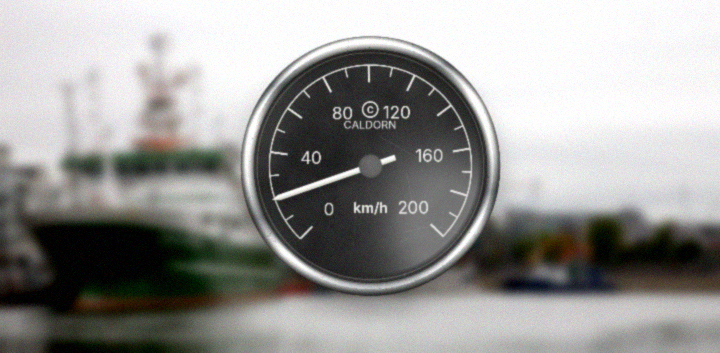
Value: 20 km/h
